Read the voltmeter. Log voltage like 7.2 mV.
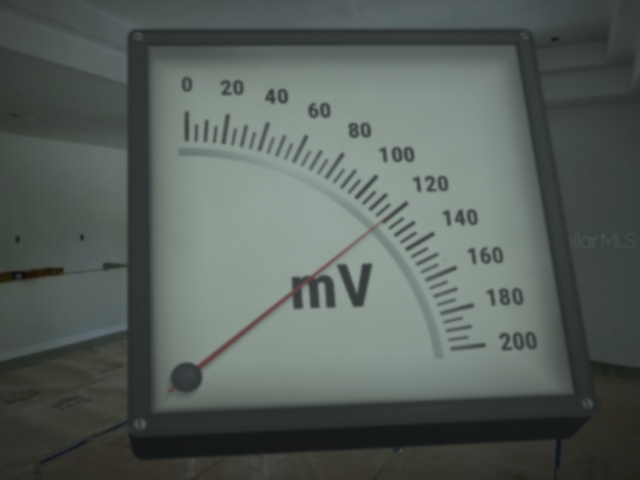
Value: 120 mV
